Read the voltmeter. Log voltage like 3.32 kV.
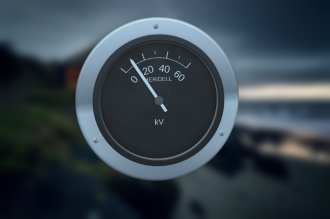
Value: 10 kV
